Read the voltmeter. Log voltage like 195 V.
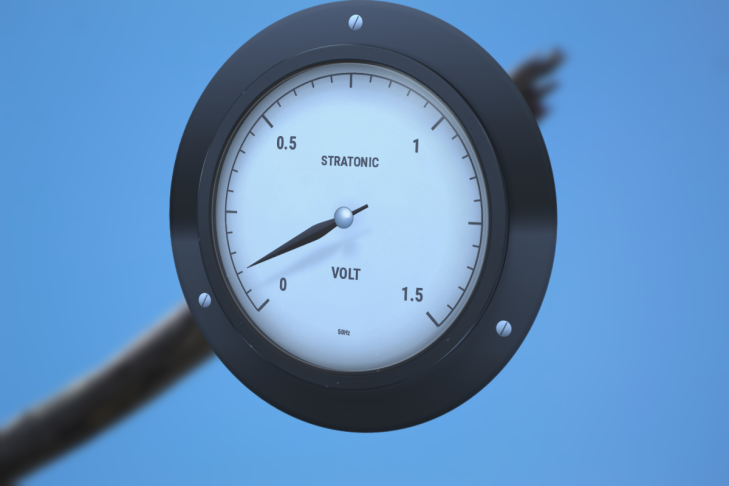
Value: 0.1 V
